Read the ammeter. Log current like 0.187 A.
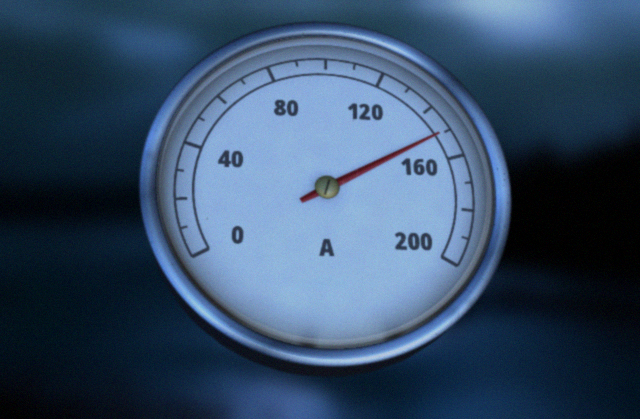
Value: 150 A
